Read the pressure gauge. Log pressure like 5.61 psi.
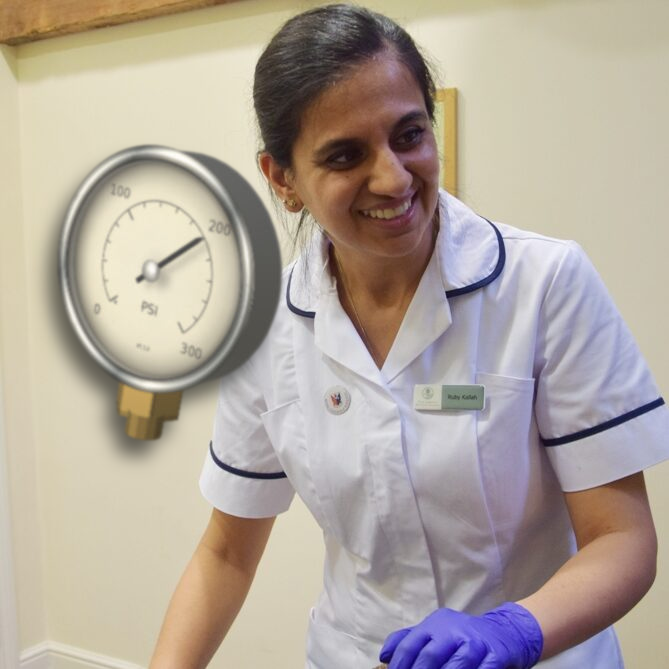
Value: 200 psi
